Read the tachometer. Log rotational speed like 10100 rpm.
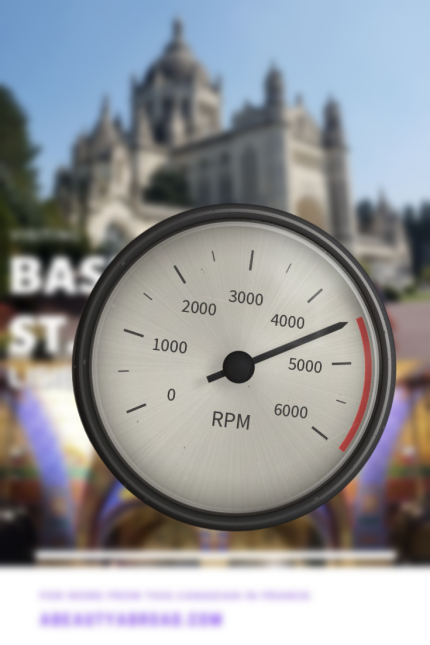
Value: 4500 rpm
